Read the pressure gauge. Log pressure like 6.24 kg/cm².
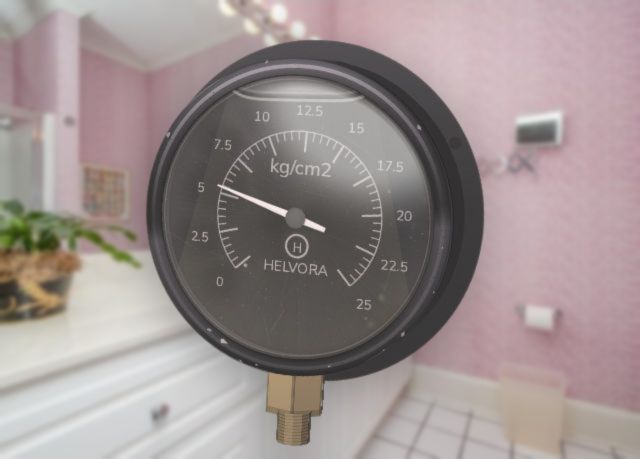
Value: 5.5 kg/cm²
